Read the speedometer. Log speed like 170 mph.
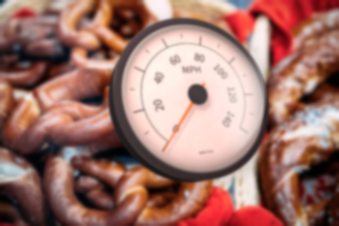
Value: 0 mph
